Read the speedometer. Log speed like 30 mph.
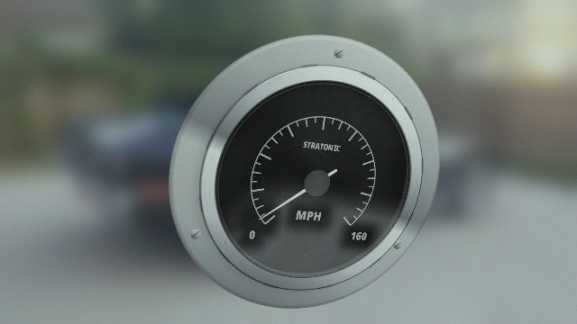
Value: 5 mph
